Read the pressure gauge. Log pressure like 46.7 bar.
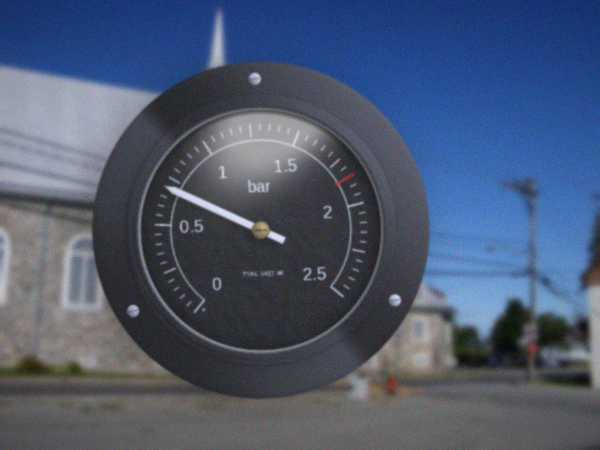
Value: 0.7 bar
